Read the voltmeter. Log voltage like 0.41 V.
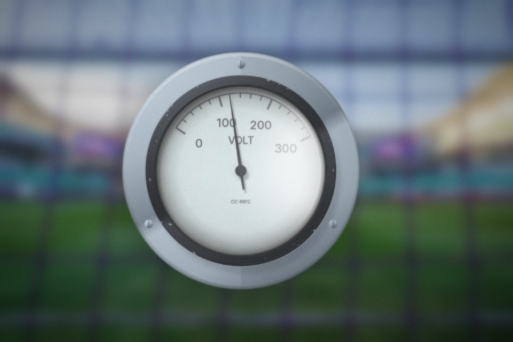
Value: 120 V
